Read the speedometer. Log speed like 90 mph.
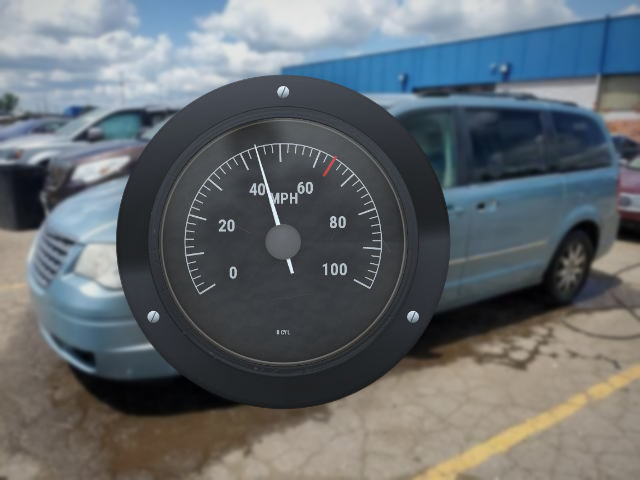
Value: 44 mph
